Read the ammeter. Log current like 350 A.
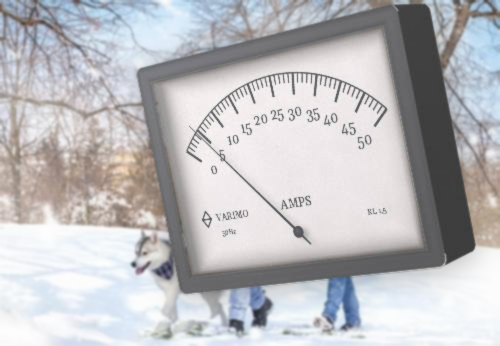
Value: 5 A
